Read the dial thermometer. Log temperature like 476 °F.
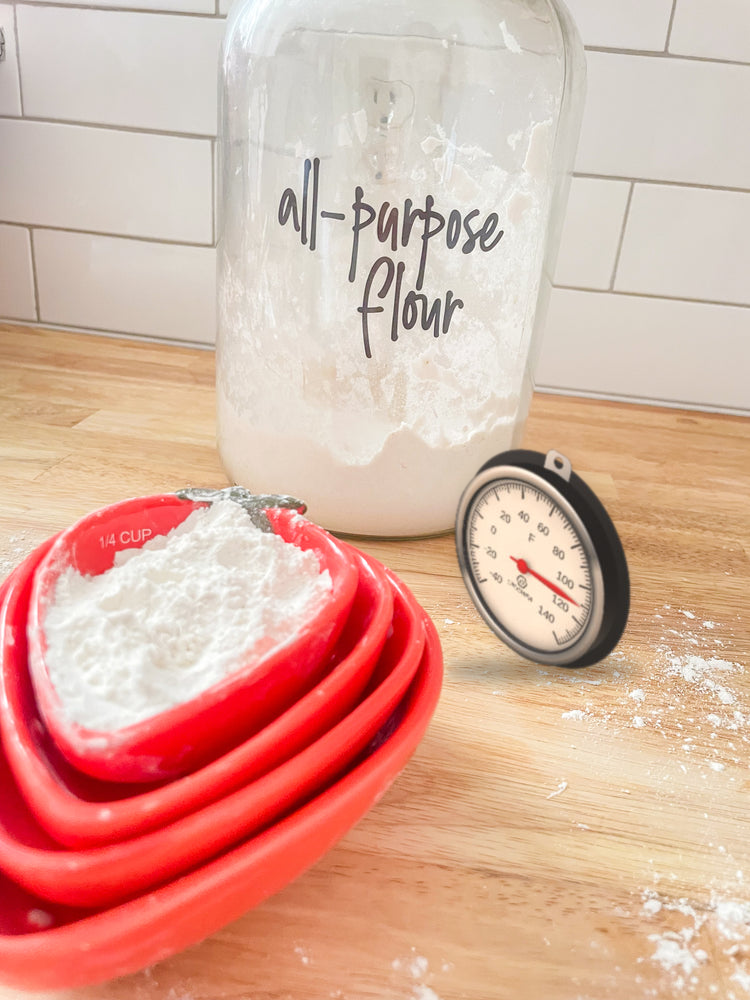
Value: 110 °F
